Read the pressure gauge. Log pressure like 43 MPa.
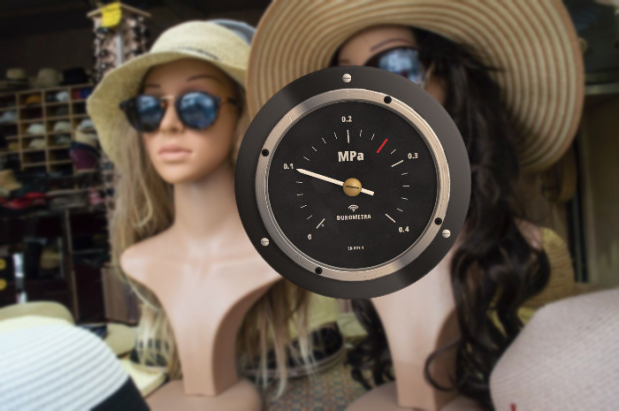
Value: 0.1 MPa
